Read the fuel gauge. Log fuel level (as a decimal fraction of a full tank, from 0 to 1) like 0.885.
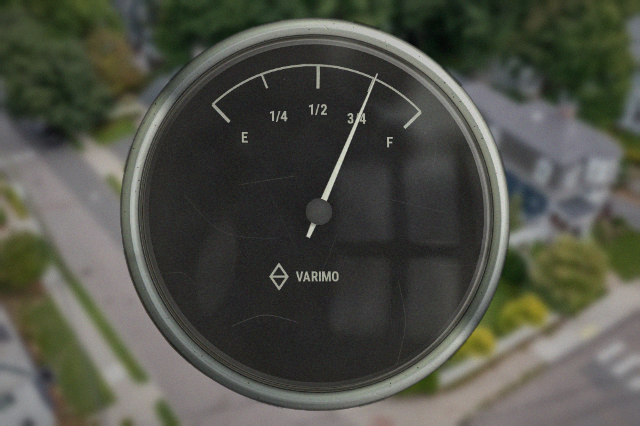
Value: 0.75
